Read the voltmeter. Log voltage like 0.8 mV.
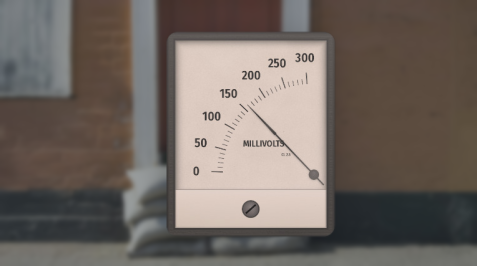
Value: 160 mV
